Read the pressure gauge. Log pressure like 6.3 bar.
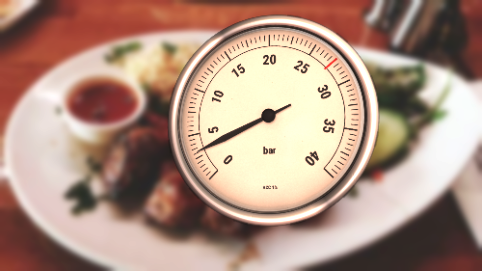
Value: 3 bar
